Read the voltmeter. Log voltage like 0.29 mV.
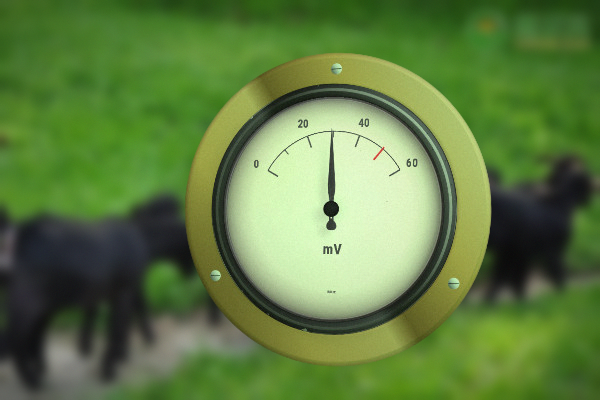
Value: 30 mV
